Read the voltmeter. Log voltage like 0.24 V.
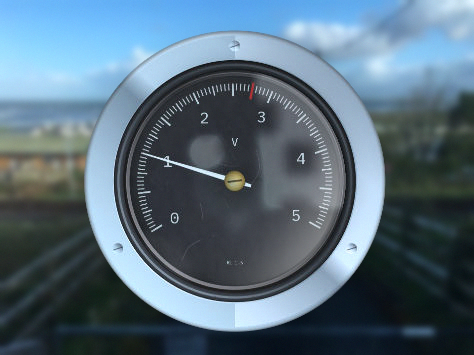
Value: 1 V
